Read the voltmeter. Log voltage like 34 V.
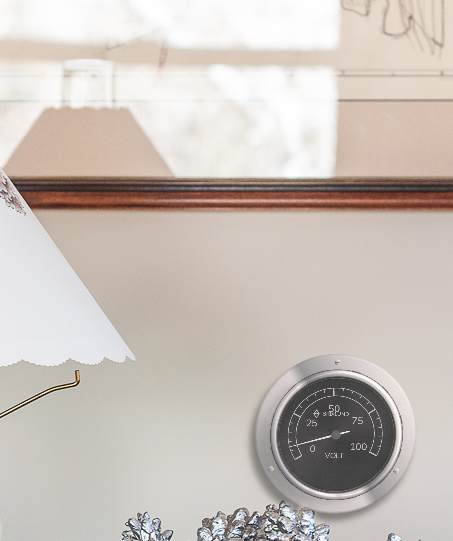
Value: 7.5 V
